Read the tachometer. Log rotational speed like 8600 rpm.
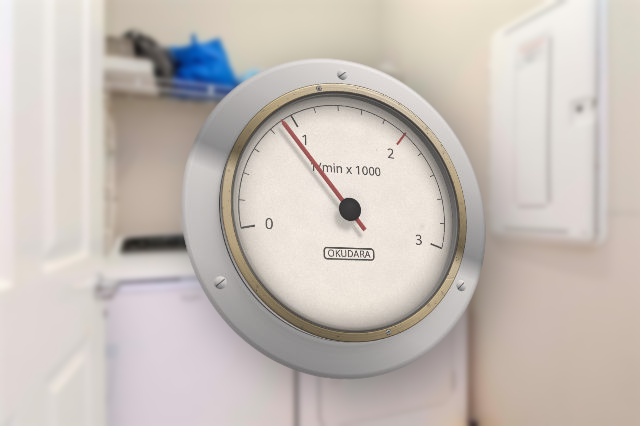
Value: 900 rpm
